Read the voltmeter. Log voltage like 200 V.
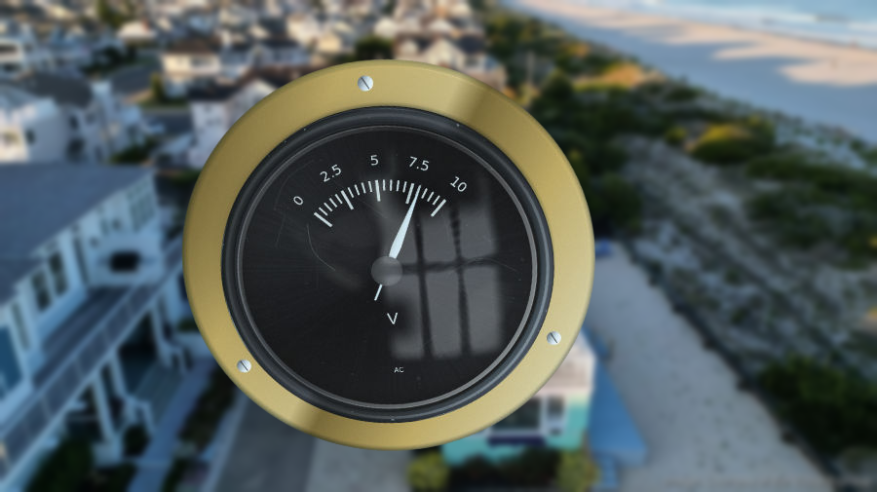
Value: 8 V
